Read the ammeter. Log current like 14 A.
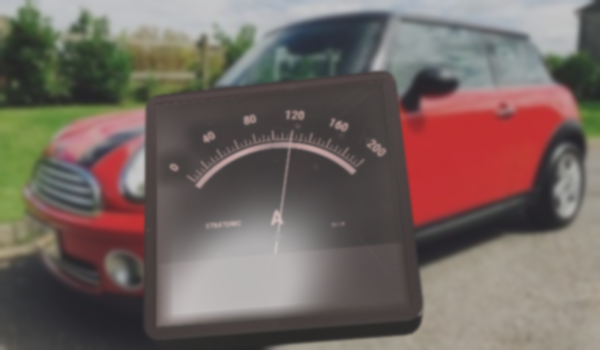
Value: 120 A
